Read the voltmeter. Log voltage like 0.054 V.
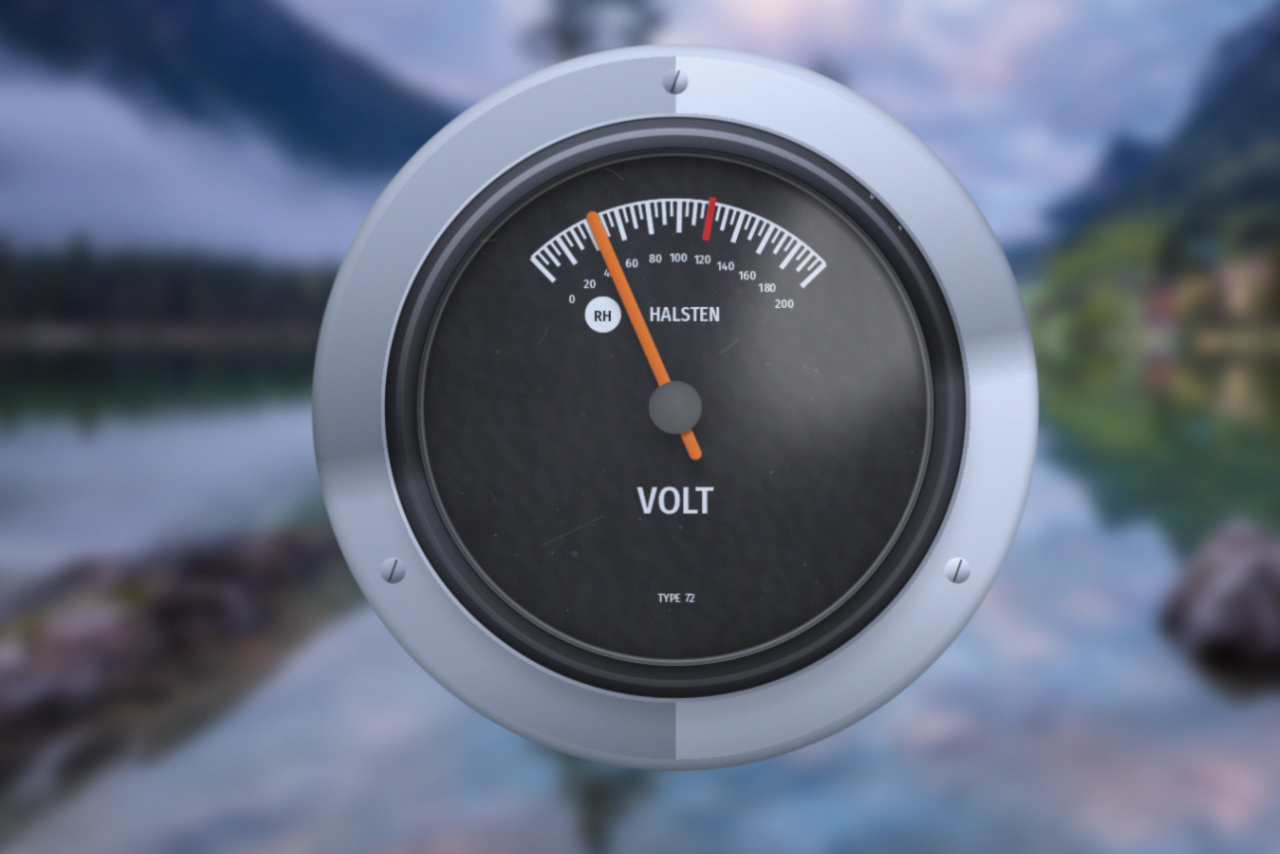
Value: 45 V
